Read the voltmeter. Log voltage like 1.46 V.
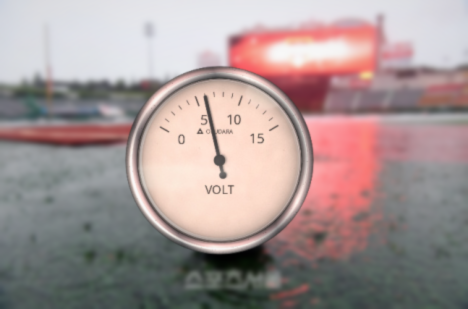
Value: 6 V
